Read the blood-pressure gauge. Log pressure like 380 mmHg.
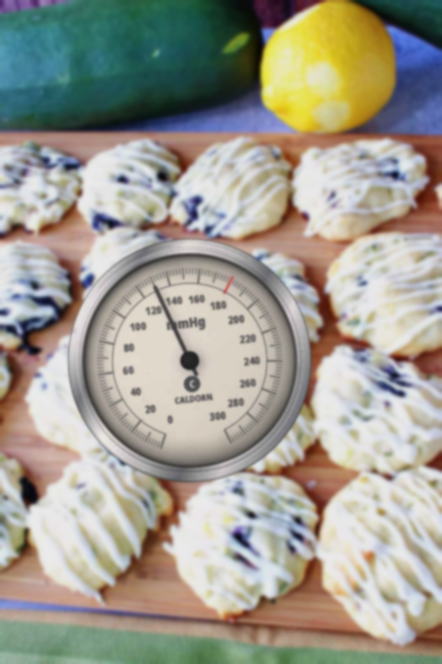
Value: 130 mmHg
